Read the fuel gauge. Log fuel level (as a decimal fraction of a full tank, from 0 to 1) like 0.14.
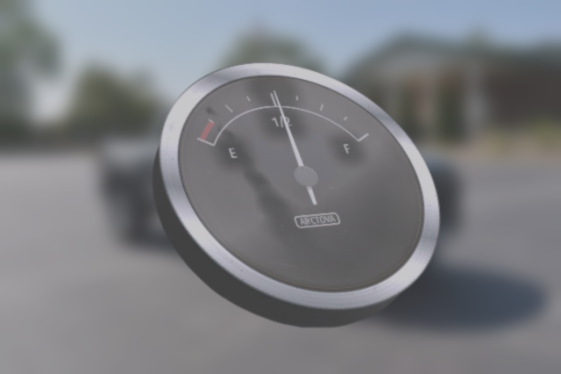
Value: 0.5
